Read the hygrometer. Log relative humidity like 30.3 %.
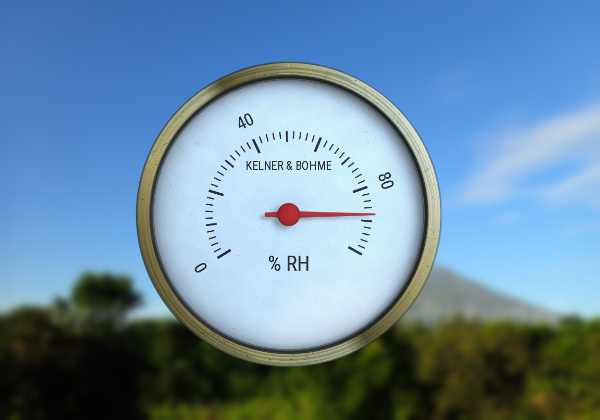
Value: 88 %
